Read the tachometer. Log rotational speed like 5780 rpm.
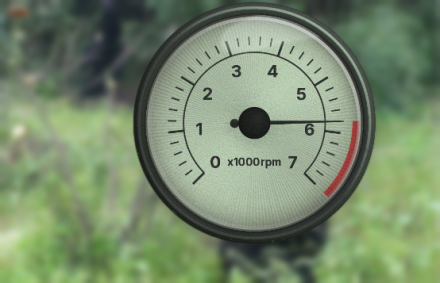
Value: 5800 rpm
